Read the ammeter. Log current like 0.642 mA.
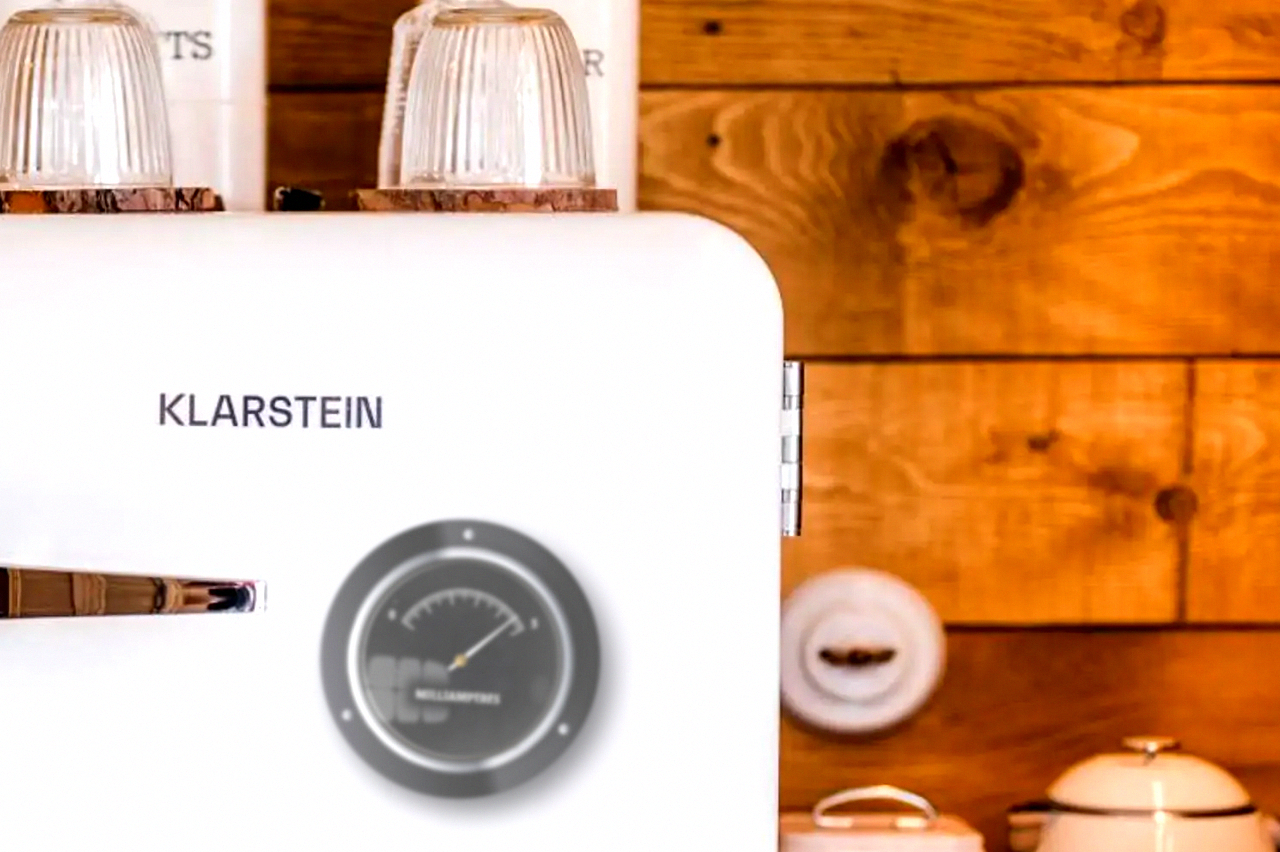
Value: 4.5 mA
